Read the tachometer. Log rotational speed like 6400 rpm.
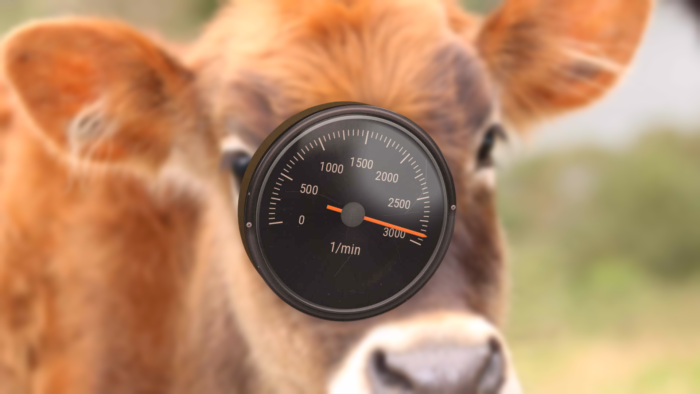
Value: 2900 rpm
